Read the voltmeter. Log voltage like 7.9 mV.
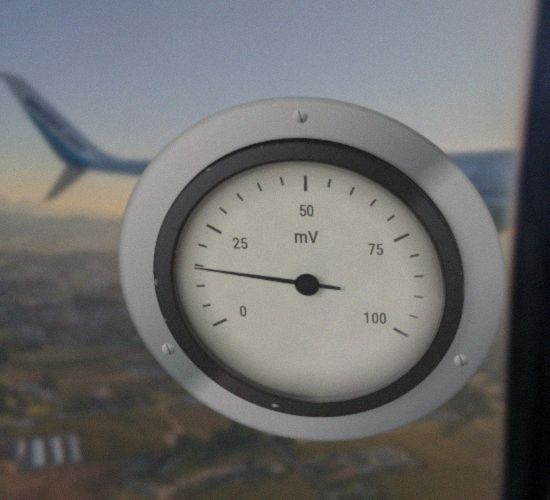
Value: 15 mV
